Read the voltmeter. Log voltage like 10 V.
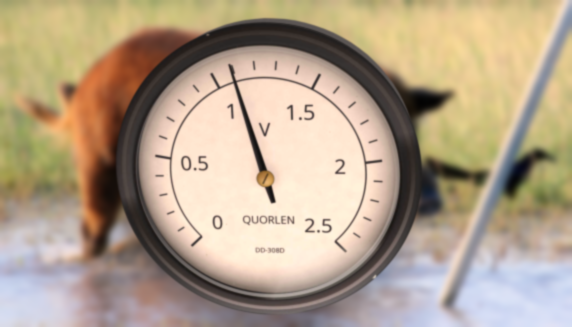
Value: 1.1 V
